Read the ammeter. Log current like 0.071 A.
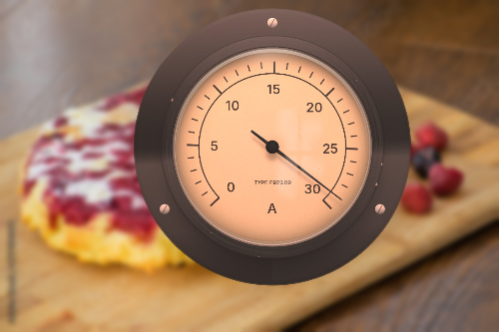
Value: 29 A
